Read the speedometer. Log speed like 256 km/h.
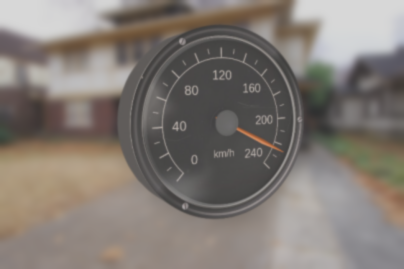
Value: 225 km/h
